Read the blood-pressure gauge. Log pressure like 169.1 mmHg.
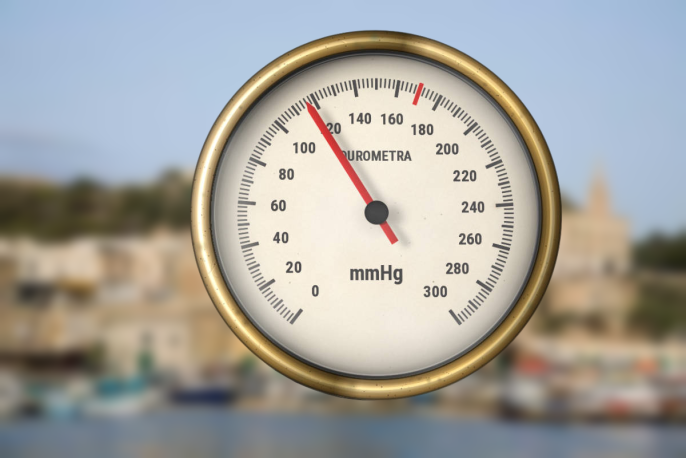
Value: 116 mmHg
